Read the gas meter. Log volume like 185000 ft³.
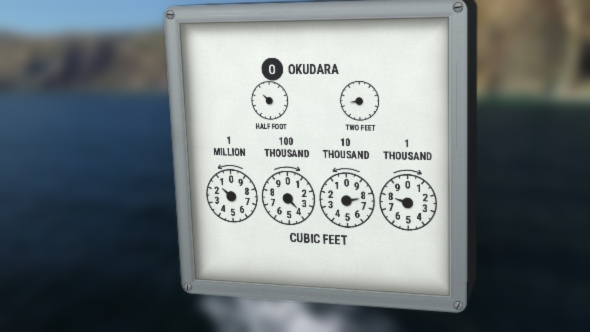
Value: 137800 ft³
